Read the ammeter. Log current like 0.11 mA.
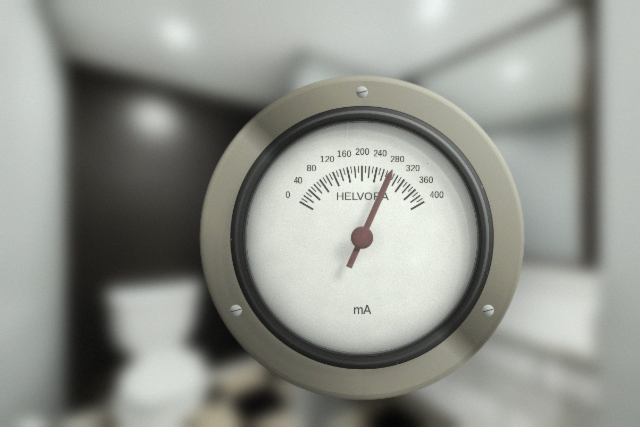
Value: 280 mA
